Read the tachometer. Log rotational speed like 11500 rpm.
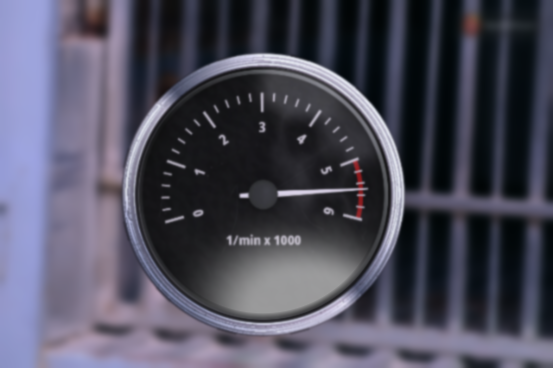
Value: 5500 rpm
